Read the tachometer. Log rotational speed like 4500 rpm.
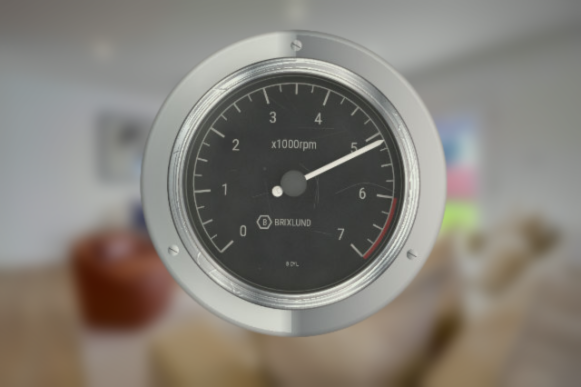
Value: 5125 rpm
